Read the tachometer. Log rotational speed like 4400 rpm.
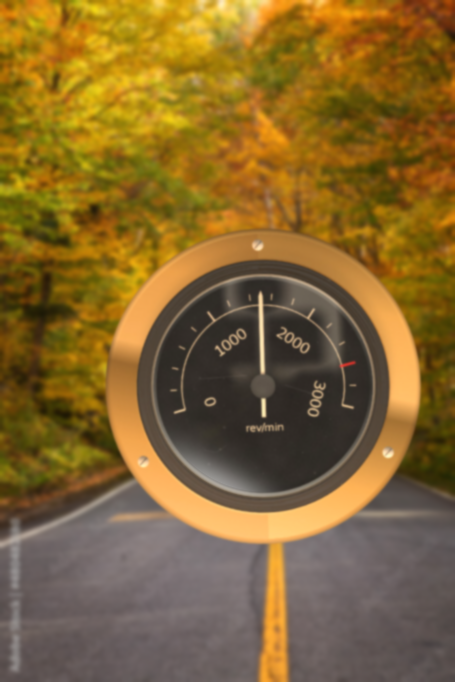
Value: 1500 rpm
